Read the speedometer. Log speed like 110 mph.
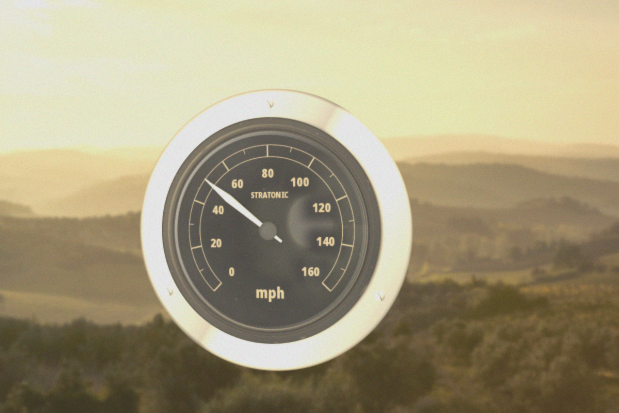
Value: 50 mph
